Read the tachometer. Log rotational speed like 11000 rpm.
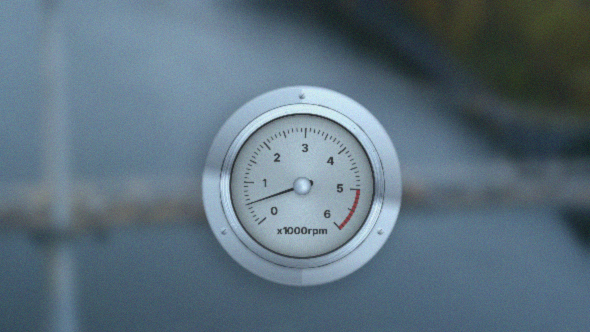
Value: 500 rpm
